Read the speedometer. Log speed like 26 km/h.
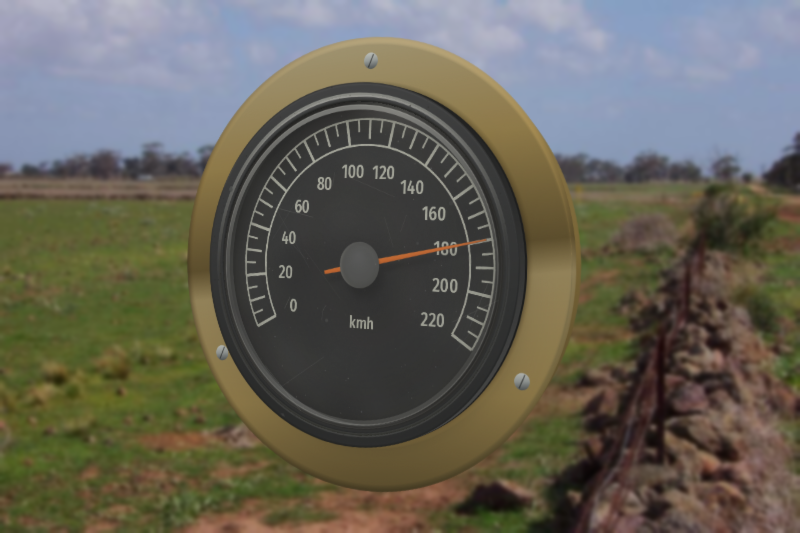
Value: 180 km/h
